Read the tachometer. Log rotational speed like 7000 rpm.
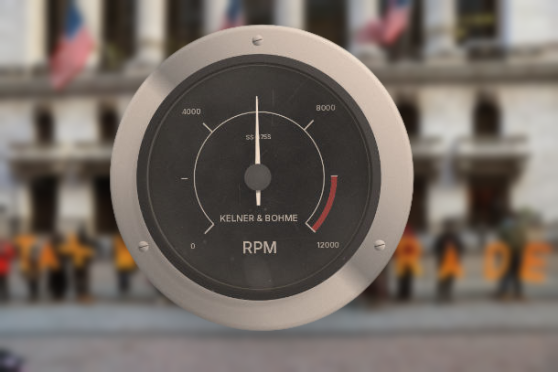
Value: 6000 rpm
